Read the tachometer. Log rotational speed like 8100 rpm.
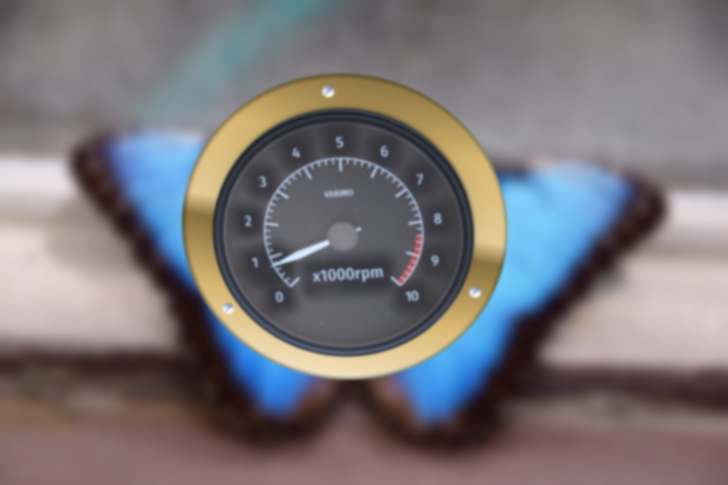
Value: 800 rpm
